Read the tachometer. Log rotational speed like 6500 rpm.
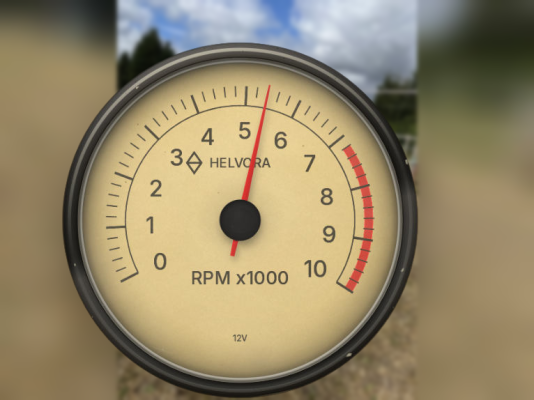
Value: 5400 rpm
